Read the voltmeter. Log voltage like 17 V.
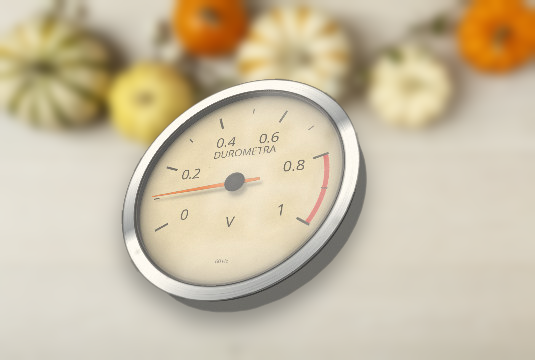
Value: 0.1 V
